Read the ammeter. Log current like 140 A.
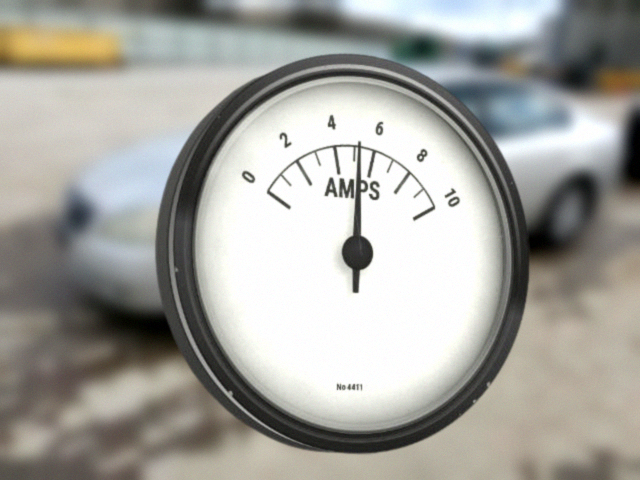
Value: 5 A
